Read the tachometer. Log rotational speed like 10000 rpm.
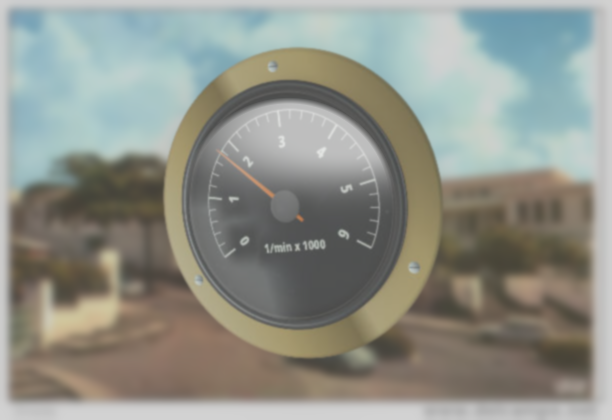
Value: 1800 rpm
